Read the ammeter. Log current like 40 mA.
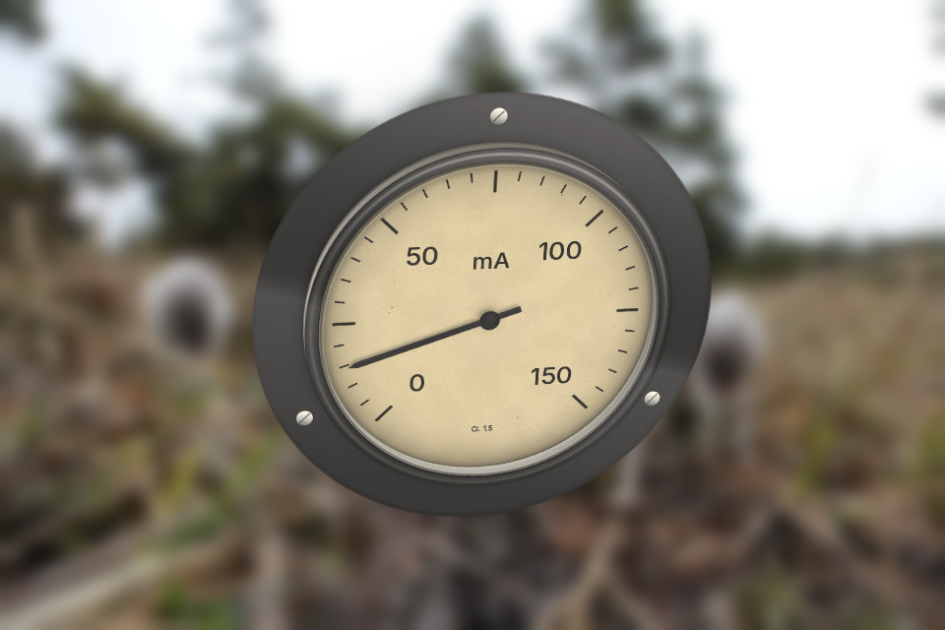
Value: 15 mA
